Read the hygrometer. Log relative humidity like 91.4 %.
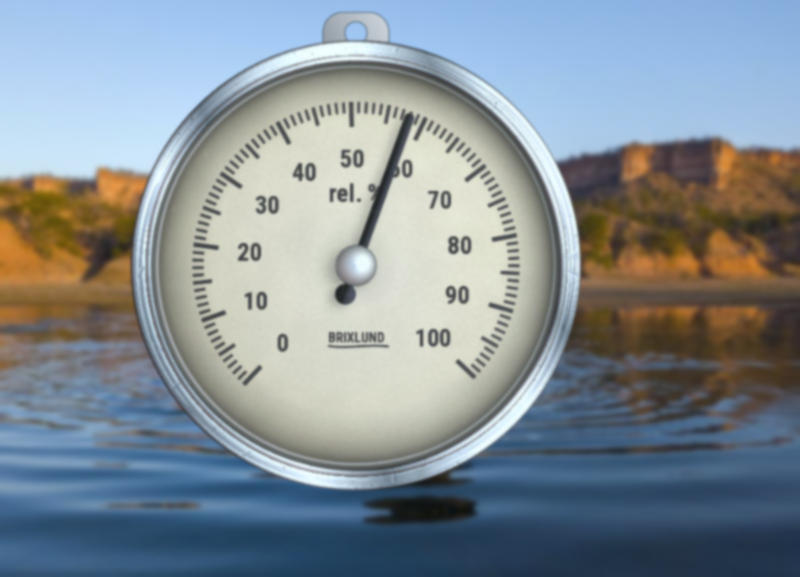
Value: 58 %
